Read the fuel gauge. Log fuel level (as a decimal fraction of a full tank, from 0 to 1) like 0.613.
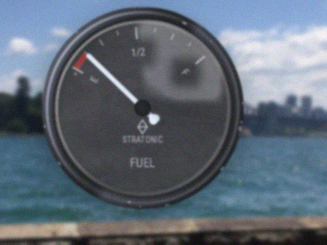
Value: 0.125
